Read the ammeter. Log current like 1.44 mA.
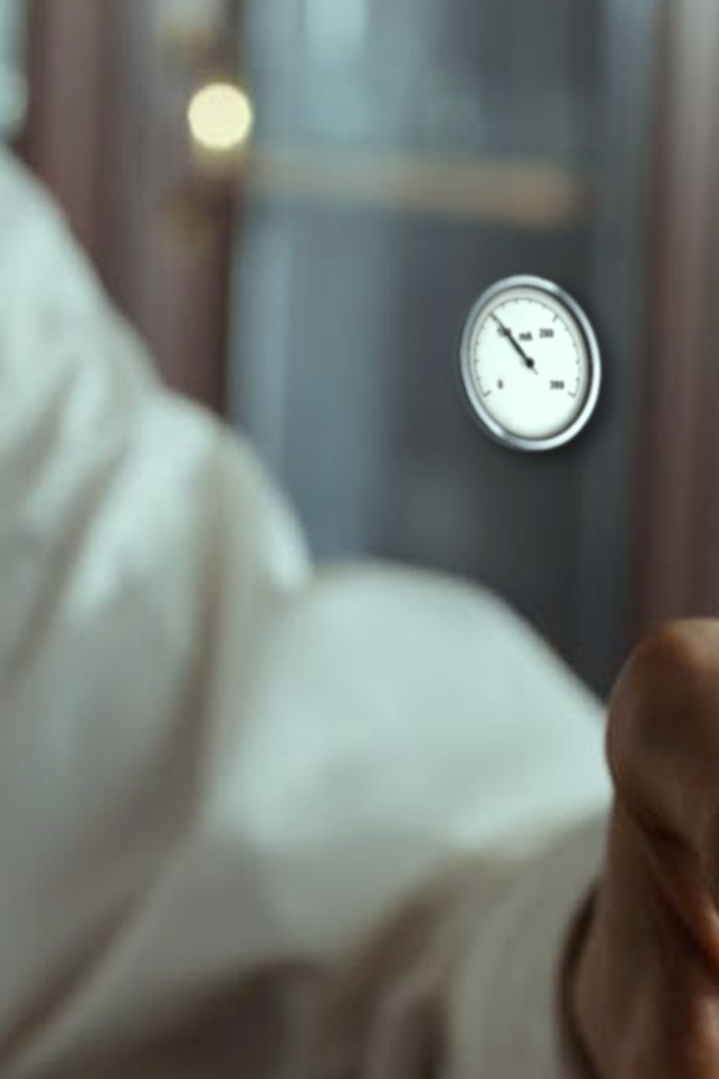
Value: 100 mA
